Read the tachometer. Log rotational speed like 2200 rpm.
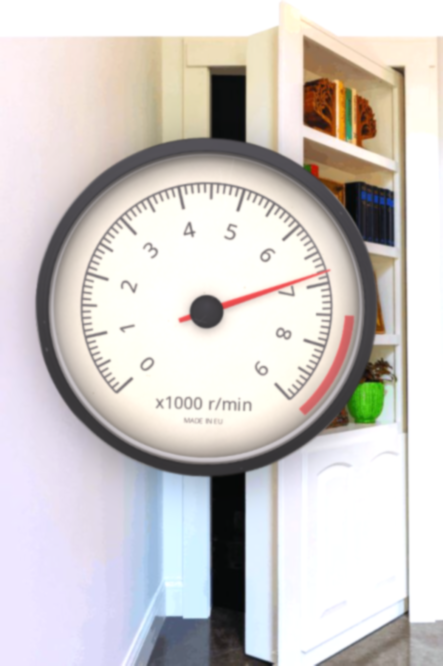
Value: 6800 rpm
